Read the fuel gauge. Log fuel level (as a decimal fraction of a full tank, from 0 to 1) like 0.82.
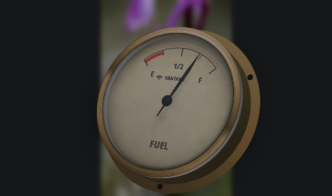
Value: 0.75
